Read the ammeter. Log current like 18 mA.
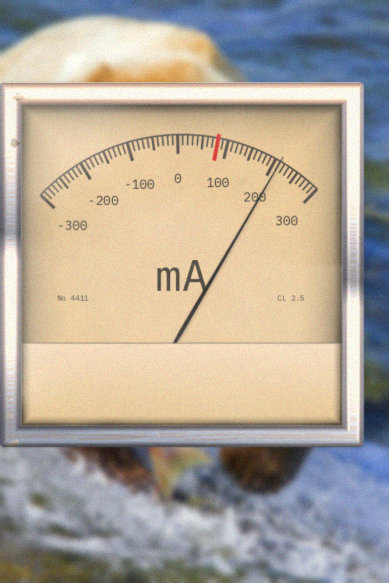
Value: 210 mA
